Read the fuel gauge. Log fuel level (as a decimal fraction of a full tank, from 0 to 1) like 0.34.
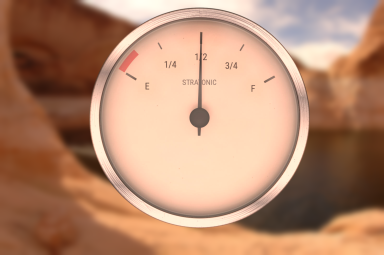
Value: 0.5
